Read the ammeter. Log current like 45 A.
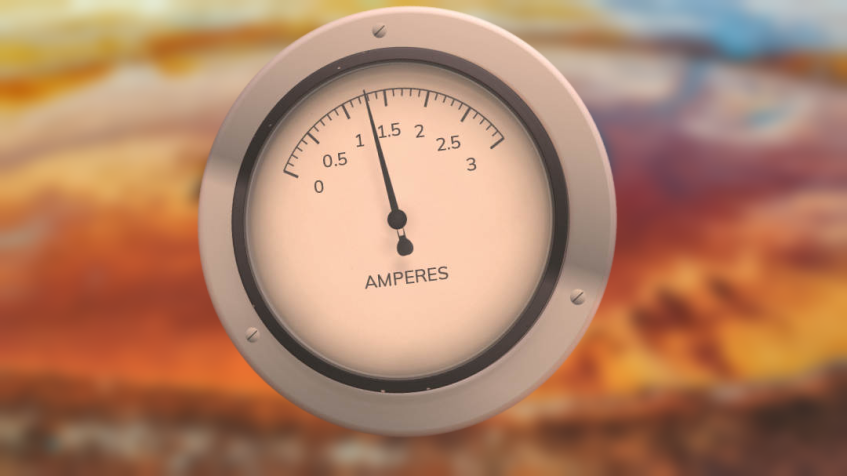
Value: 1.3 A
